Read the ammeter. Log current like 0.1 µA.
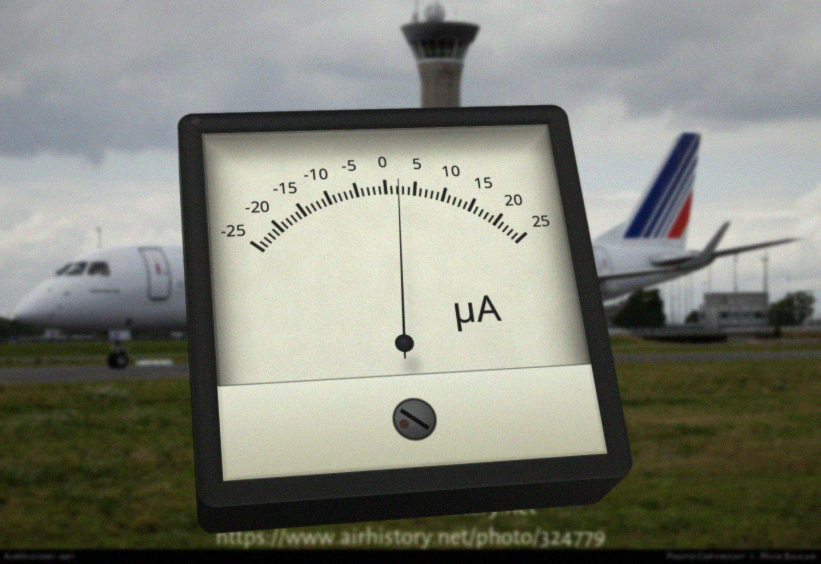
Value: 2 µA
